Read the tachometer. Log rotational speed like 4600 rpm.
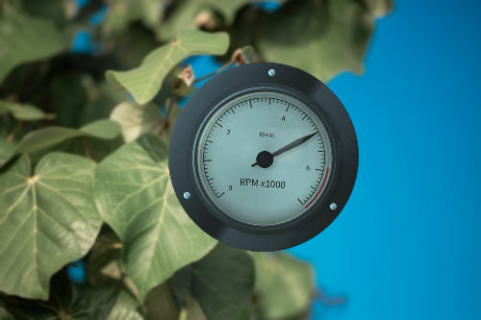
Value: 5000 rpm
